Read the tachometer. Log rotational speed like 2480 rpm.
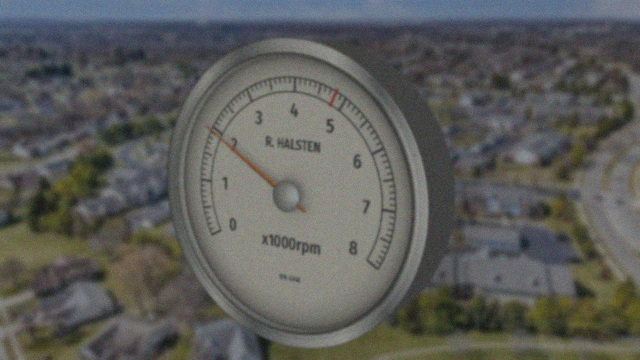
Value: 2000 rpm
